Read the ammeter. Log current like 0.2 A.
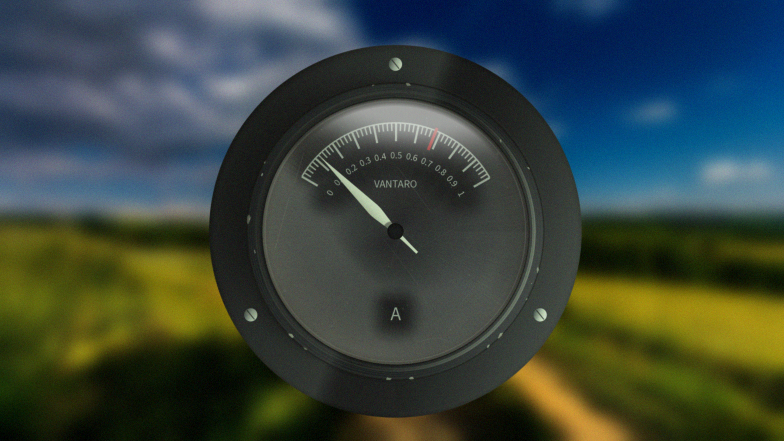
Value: 0.12 A
